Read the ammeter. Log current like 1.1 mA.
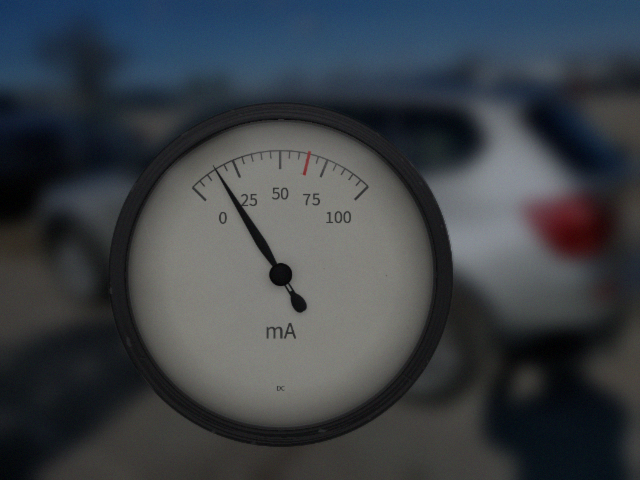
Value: 15 mA
